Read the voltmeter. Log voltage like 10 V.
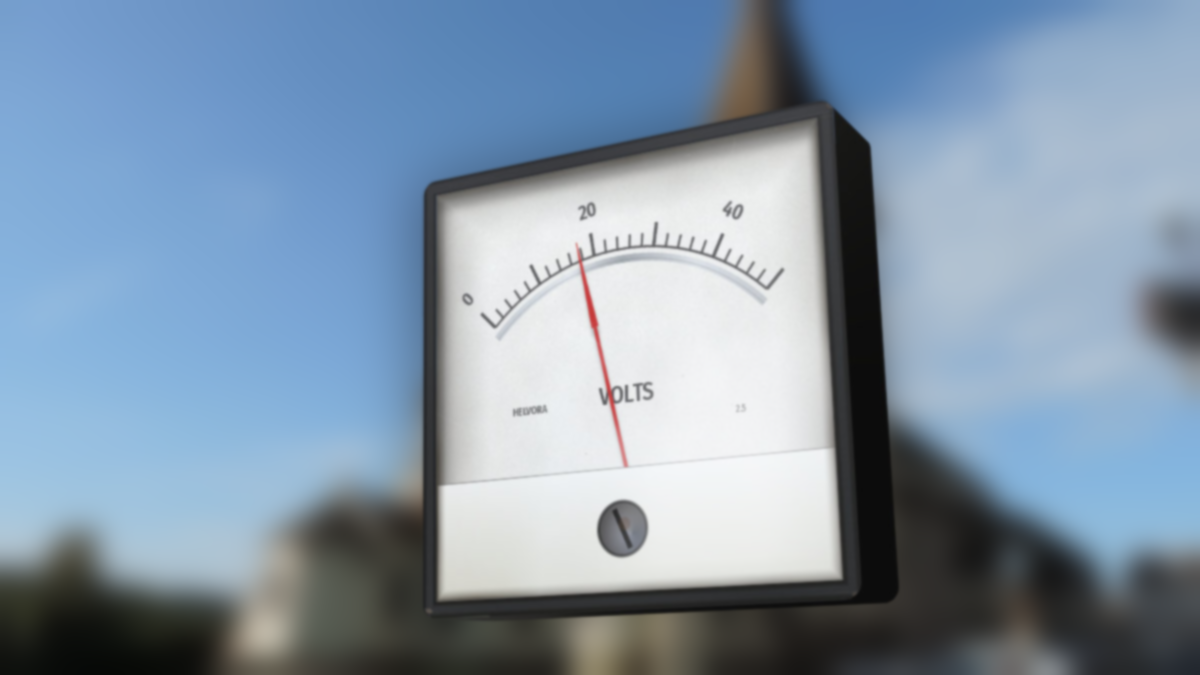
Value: 18 V
